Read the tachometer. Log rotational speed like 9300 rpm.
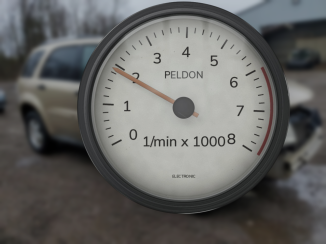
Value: 1900 rpm
